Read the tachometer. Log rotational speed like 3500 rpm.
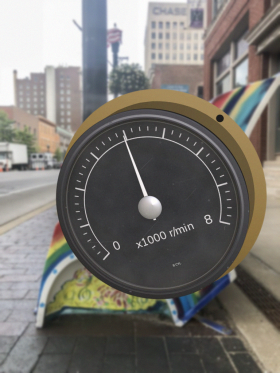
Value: 4000 rpm
